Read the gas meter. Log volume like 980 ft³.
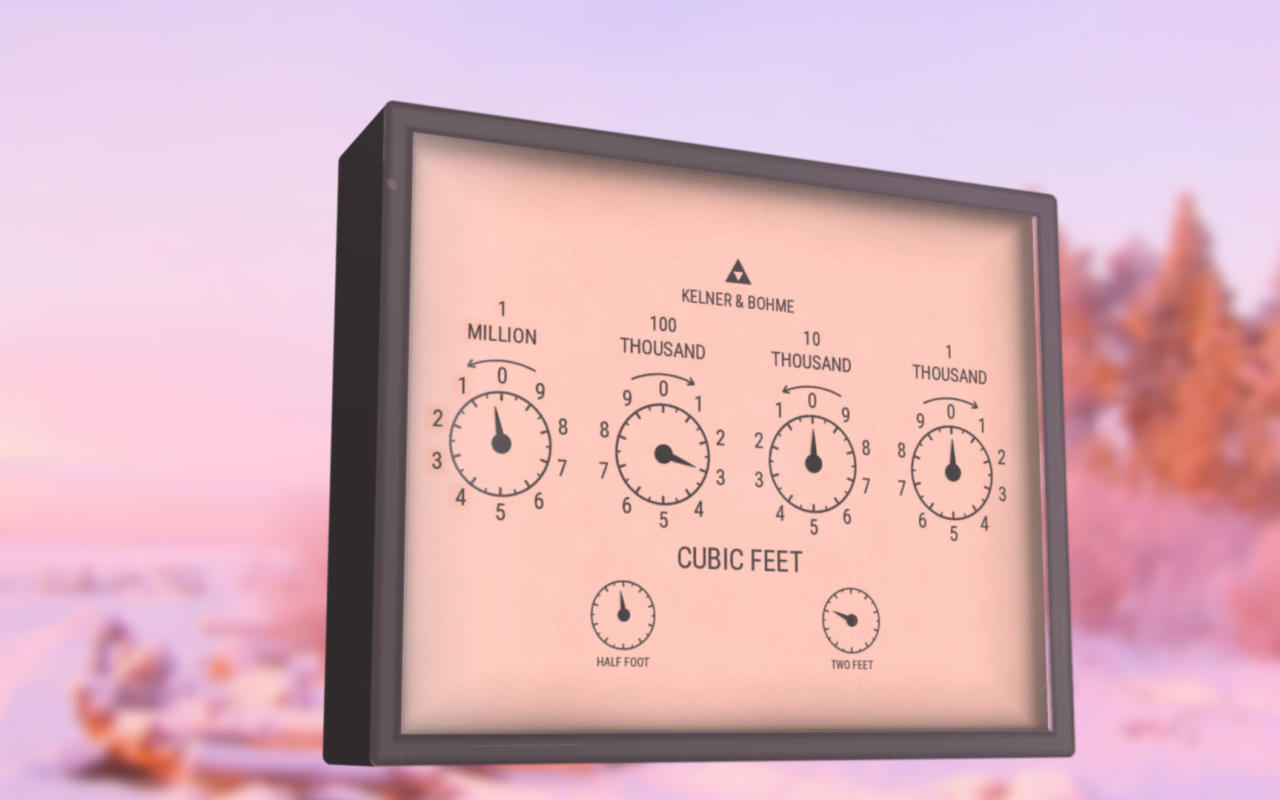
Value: 30000 ft³
